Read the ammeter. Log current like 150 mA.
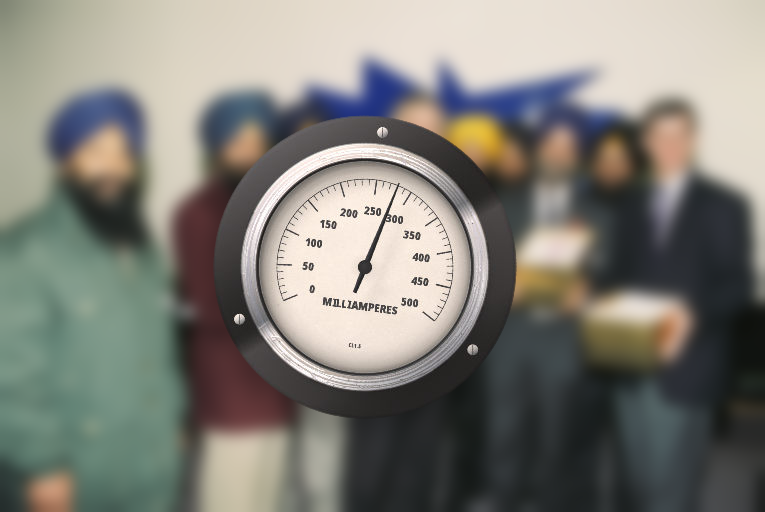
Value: 280 mA
